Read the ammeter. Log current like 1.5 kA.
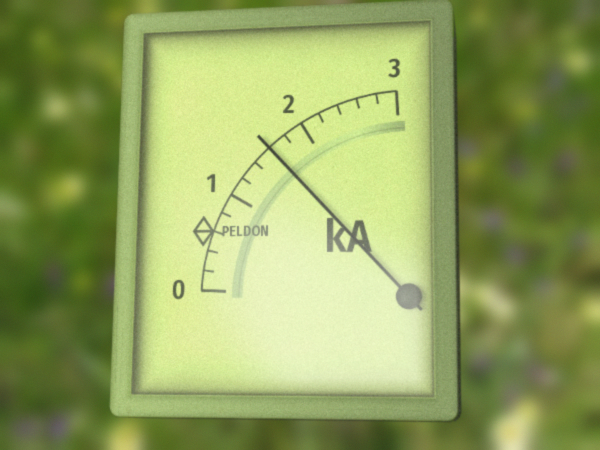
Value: 1.6 kA
